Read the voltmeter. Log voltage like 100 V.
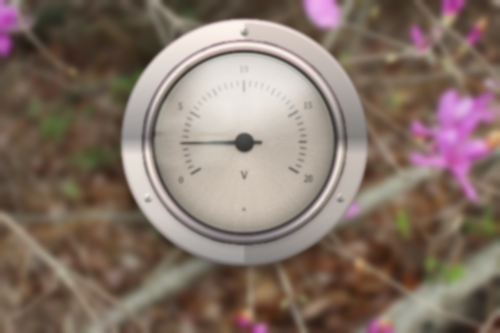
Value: 2.5 V
